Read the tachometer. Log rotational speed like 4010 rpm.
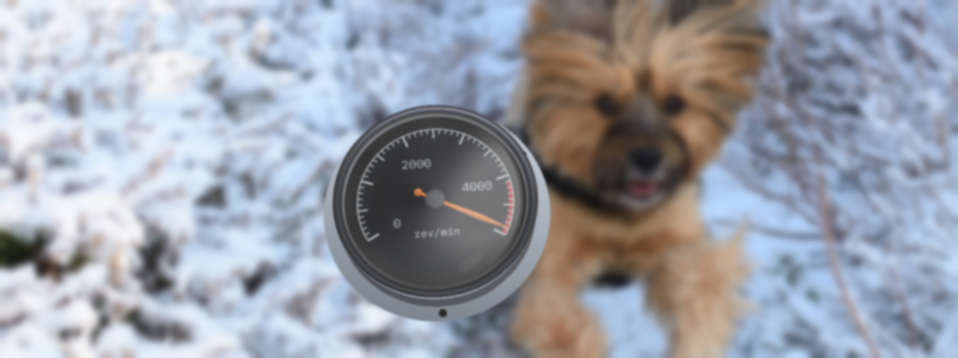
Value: 4900 rpm
